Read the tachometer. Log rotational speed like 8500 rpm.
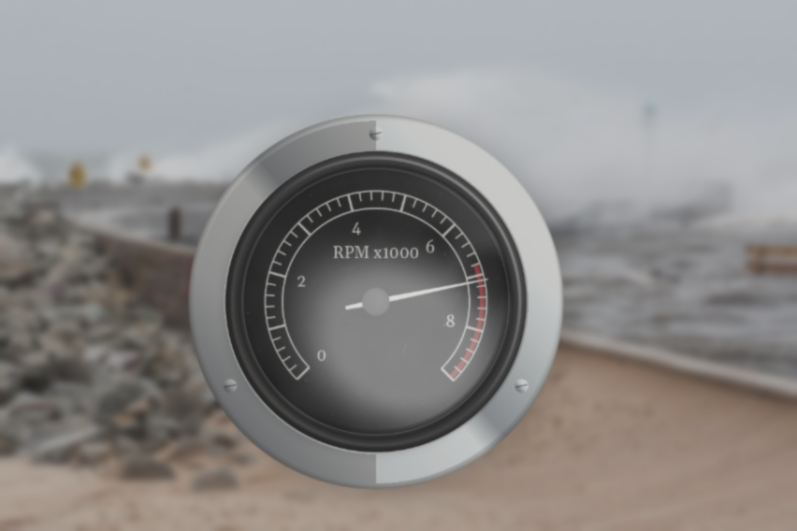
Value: 7100 rpm
